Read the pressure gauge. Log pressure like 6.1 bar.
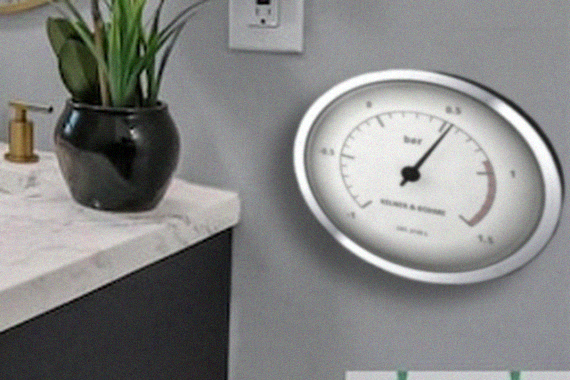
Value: 0.55 bar
